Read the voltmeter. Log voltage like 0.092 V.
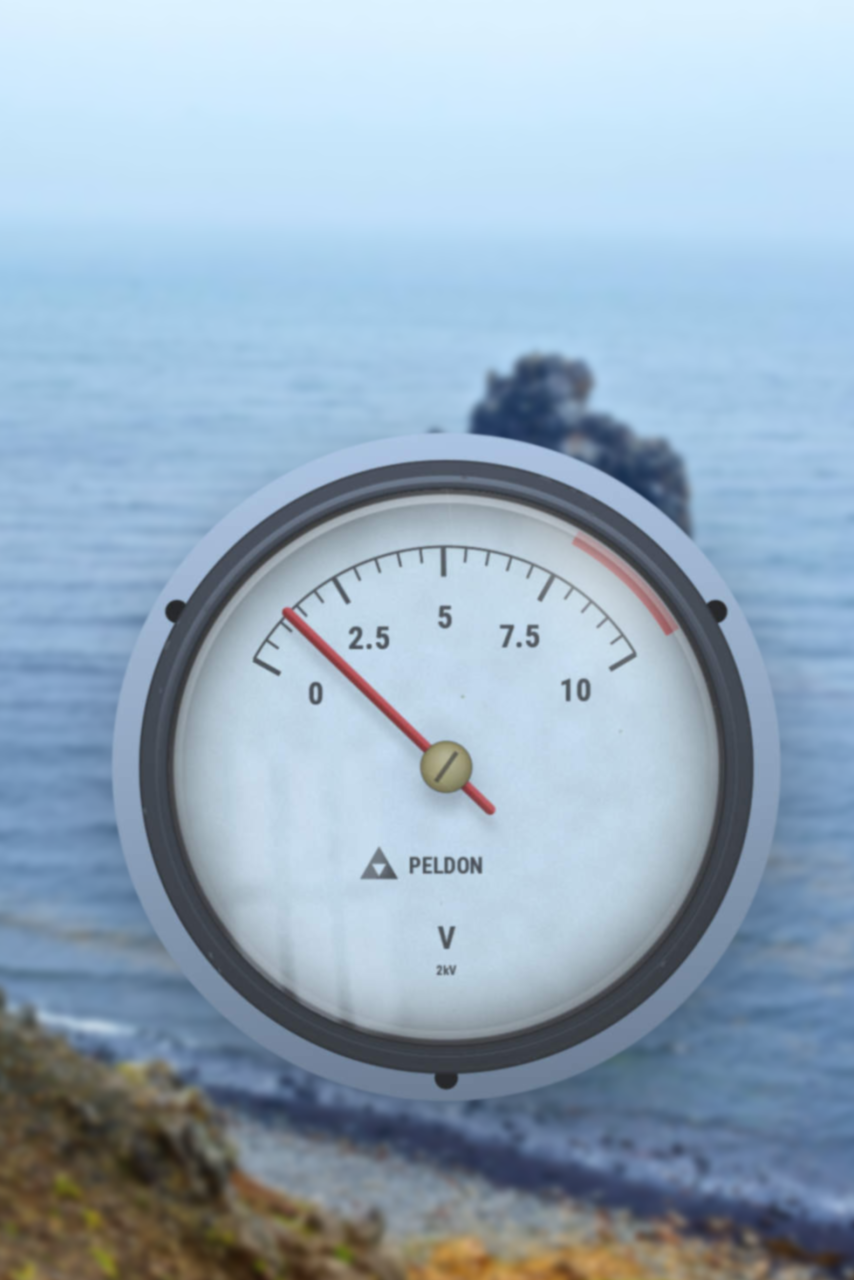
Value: 1.25 V
